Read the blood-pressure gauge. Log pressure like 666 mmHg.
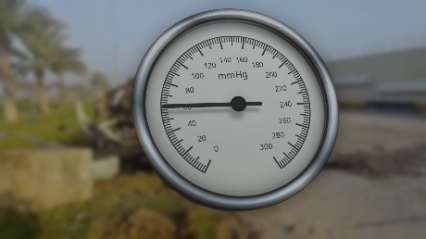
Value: 60 mmHg
